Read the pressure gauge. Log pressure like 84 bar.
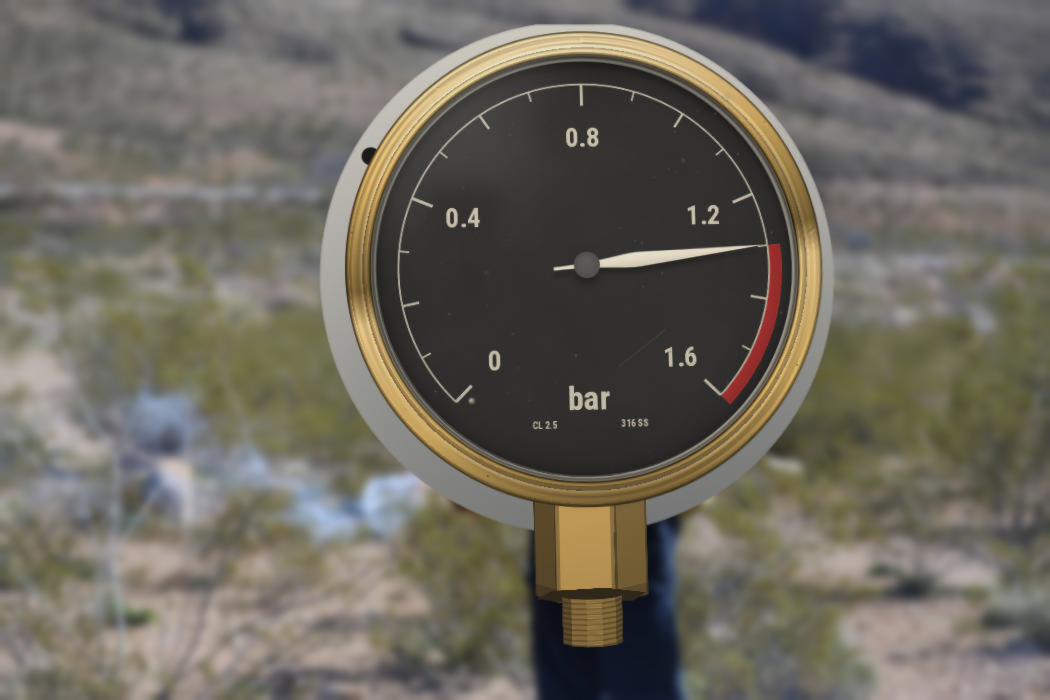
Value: 1.3 bar
